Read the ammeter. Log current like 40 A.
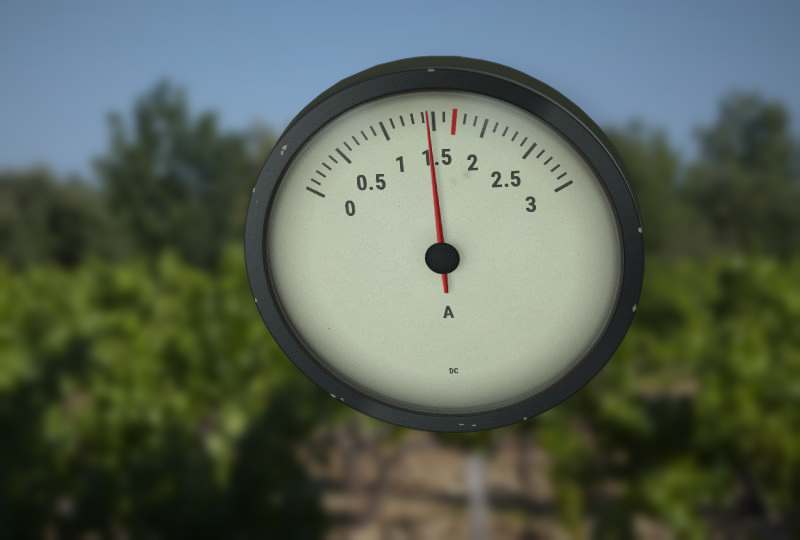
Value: 1.45 A
